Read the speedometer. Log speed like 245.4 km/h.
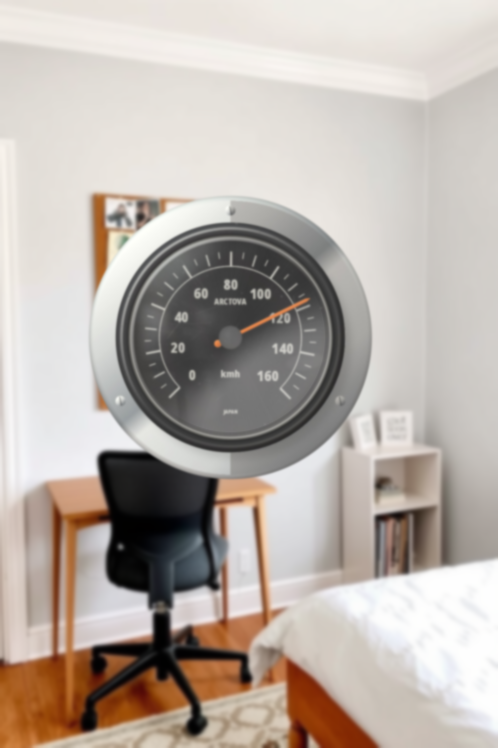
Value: 117.5 km/h
